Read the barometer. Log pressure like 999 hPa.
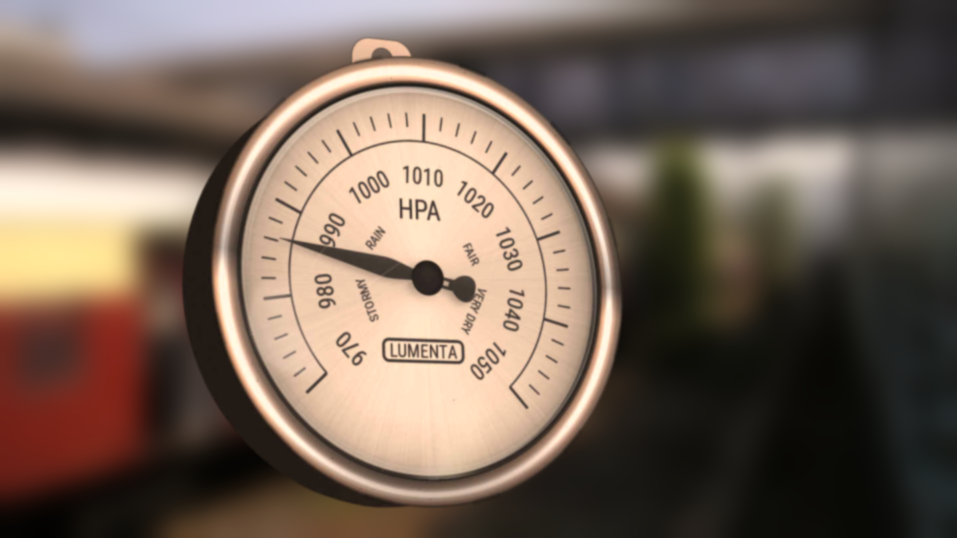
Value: 986 hPa
